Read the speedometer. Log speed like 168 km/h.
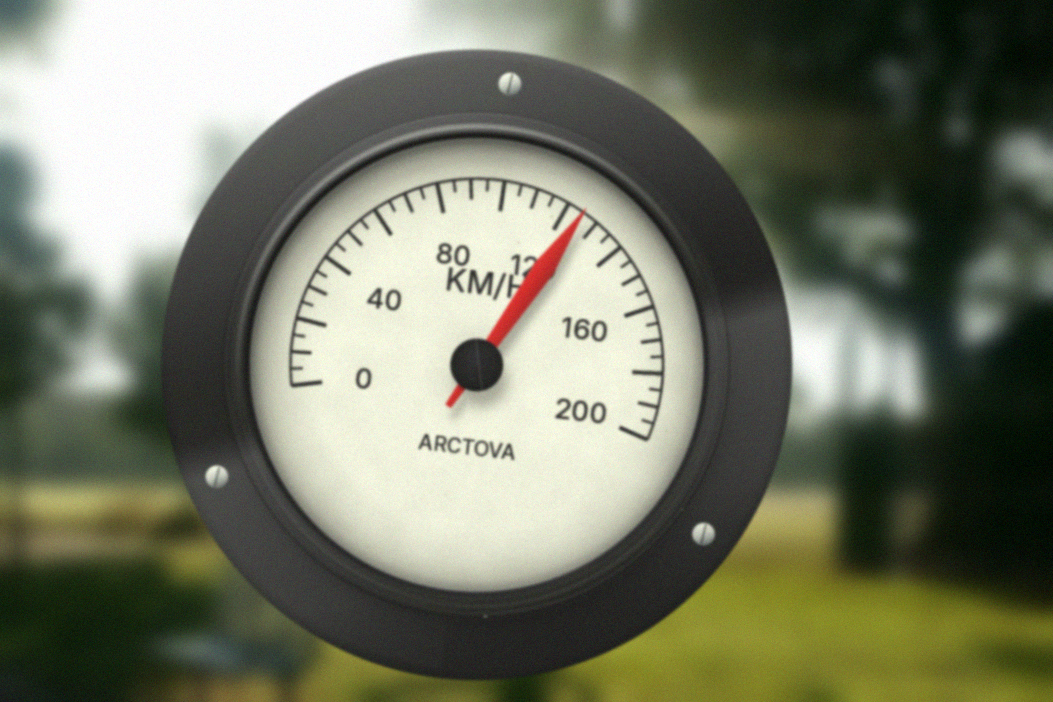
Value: 125 km/h
